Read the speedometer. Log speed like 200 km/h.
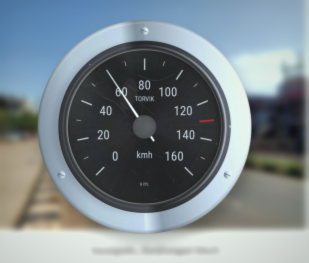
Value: 60 km/h
